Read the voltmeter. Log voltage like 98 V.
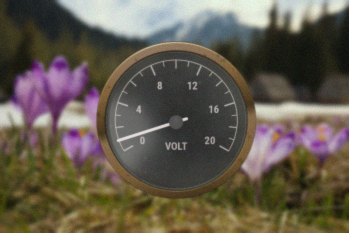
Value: 1 V
